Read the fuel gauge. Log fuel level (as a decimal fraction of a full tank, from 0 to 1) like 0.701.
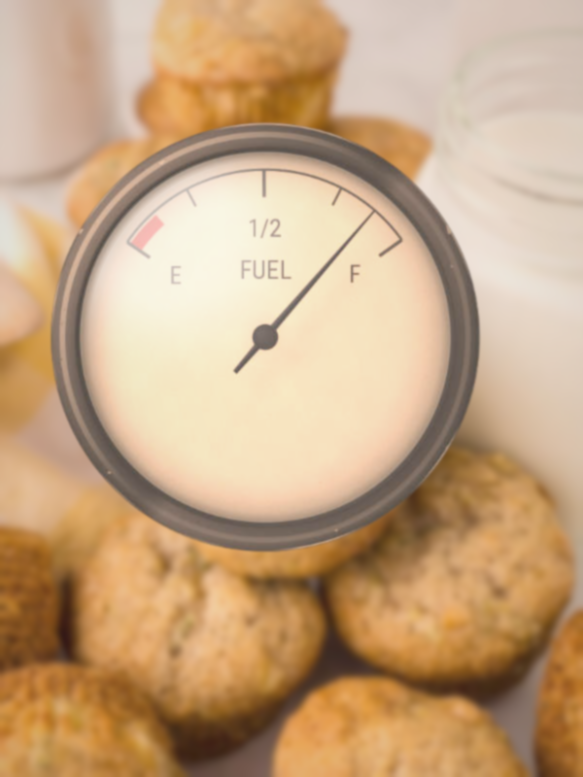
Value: 0.875
